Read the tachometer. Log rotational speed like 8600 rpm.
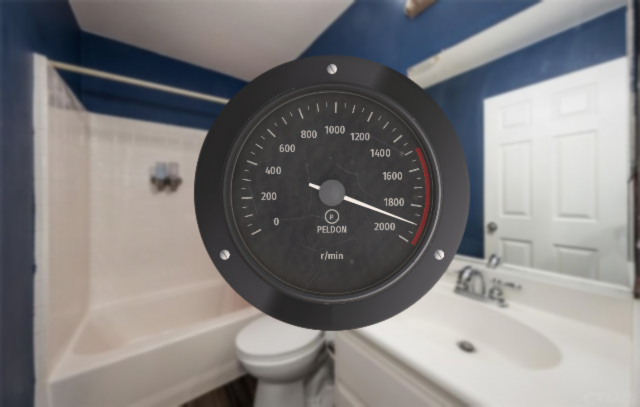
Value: 1900 rpm
